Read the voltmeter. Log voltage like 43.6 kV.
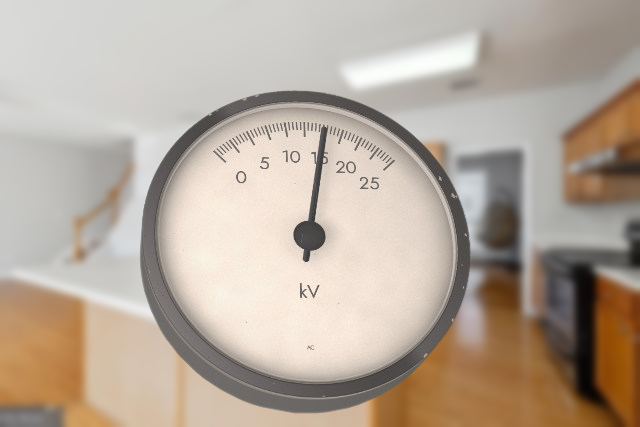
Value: 15 kV
